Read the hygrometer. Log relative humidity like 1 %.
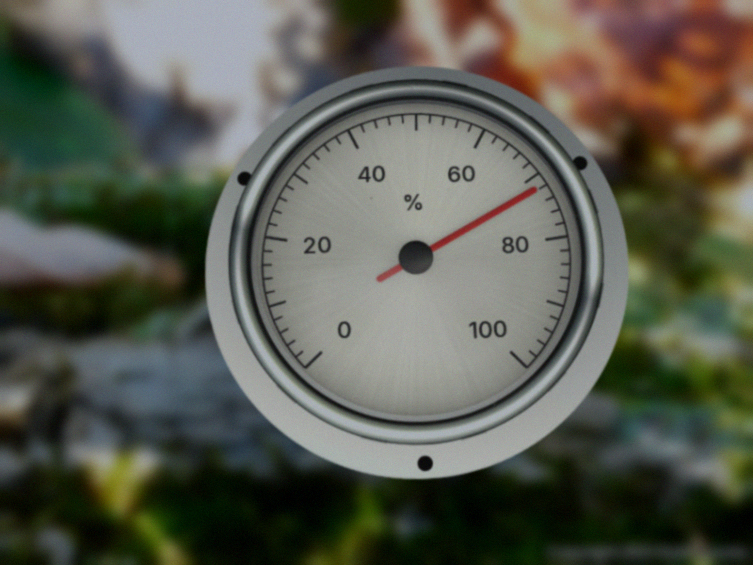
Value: 72 %
